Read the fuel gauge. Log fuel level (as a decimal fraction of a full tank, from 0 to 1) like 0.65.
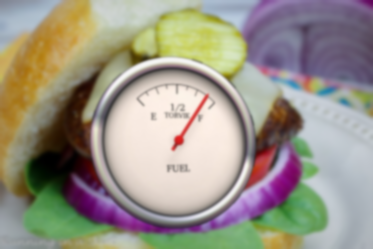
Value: 0.875
